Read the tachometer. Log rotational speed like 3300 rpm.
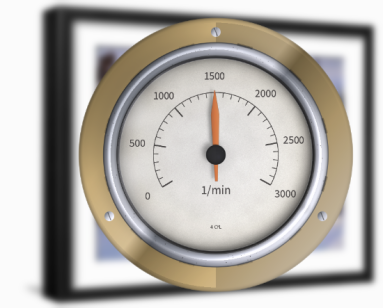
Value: 1500 rpm
